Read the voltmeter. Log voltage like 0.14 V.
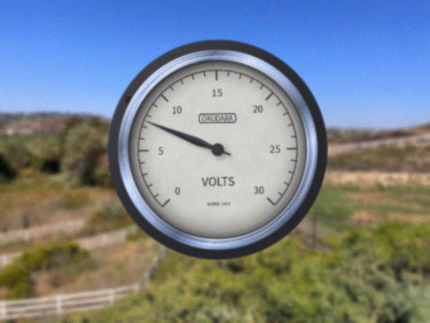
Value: 7.5 V
